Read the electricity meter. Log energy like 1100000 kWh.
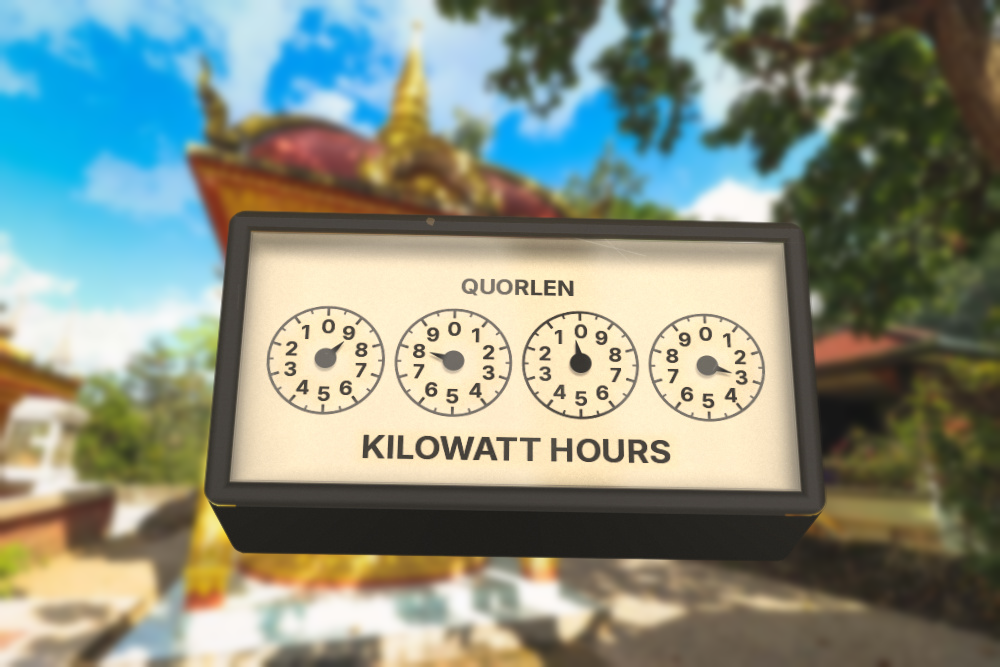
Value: 8803 kWh
